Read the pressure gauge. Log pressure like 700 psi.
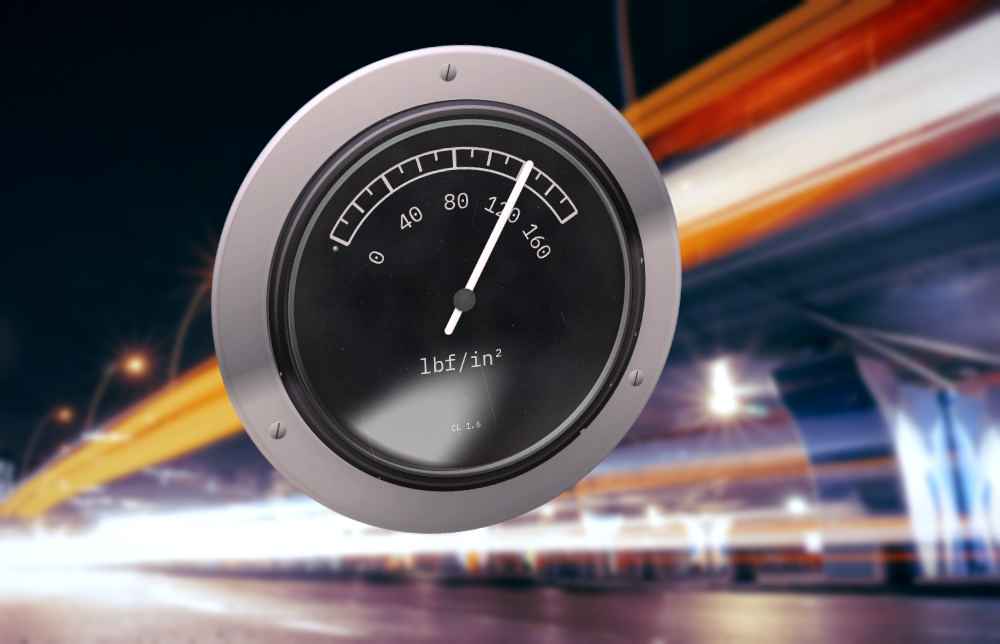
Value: 120 psi
